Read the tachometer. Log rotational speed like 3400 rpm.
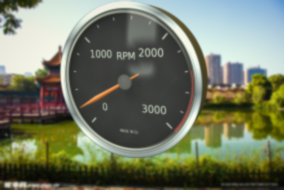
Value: 200 rpm
